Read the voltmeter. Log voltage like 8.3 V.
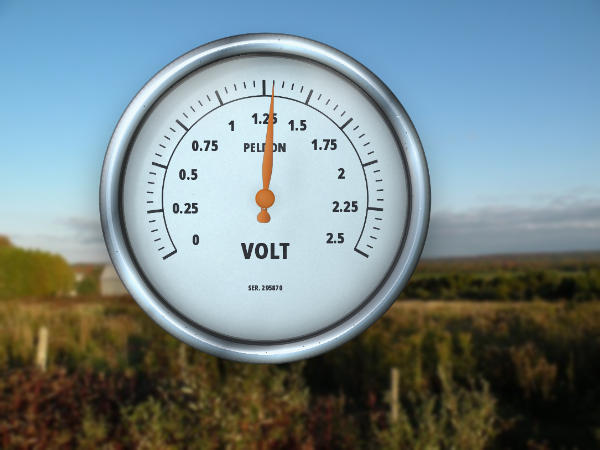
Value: 1.3 V
